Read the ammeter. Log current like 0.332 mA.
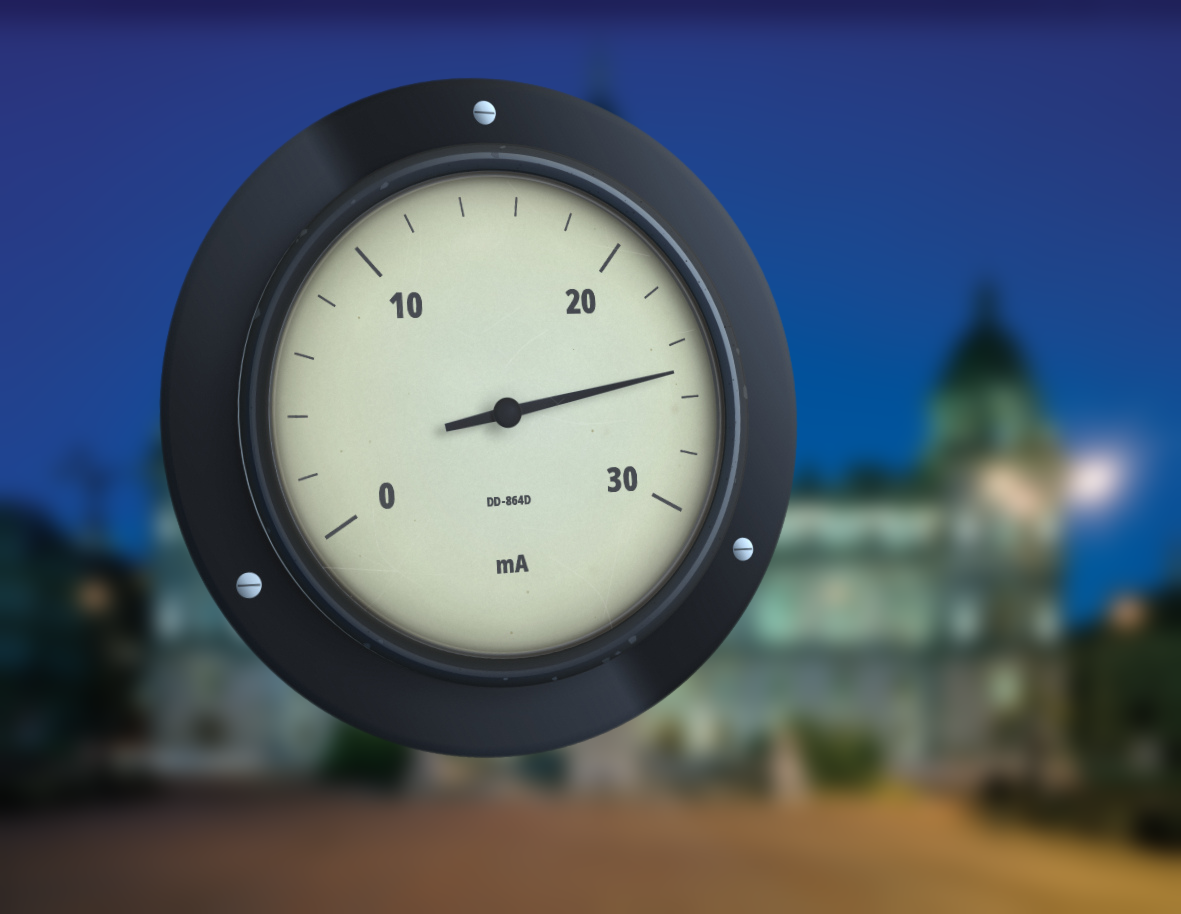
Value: 25 mA
